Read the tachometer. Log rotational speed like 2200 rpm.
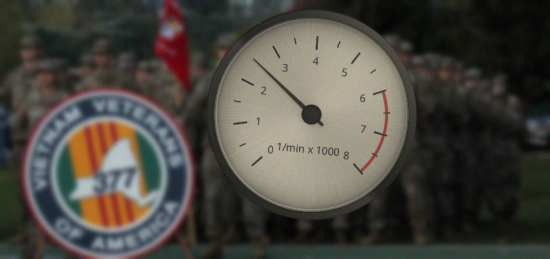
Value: 2500 rpm
